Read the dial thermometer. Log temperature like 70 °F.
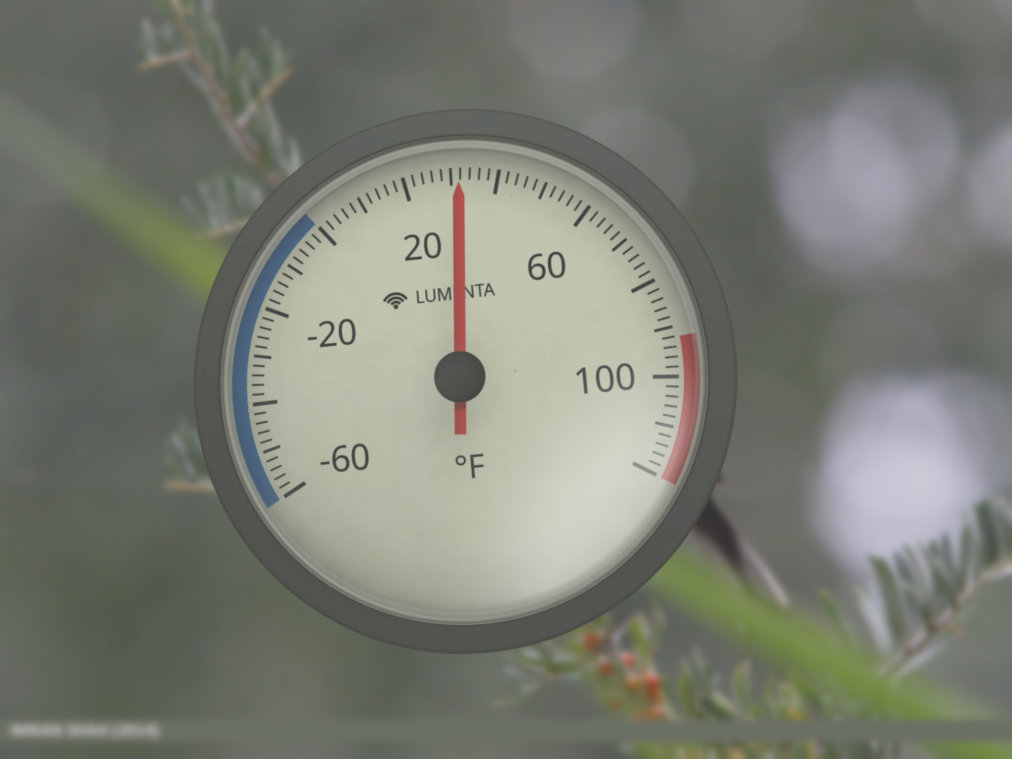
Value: 32 °F
